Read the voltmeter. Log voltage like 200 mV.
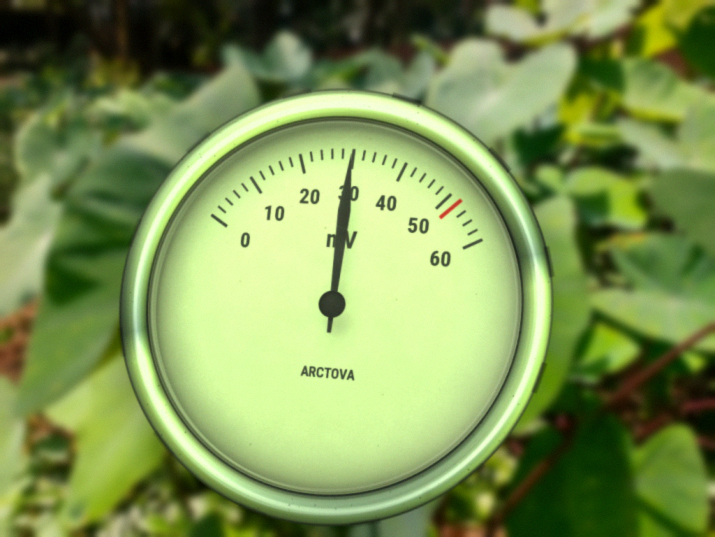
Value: 30 mV
